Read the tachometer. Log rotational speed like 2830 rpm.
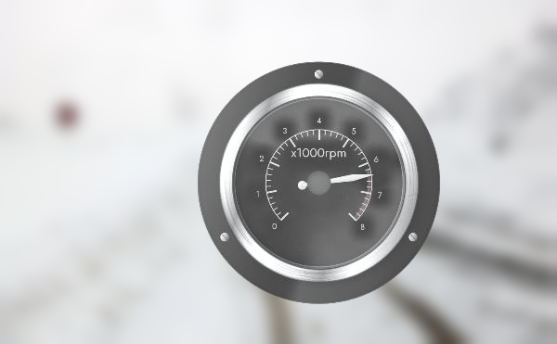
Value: 6400 rpm
